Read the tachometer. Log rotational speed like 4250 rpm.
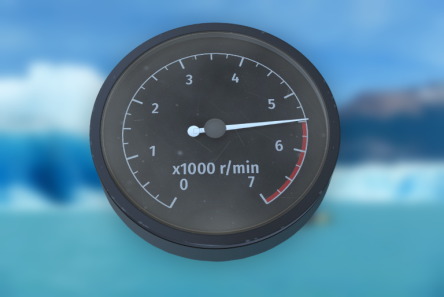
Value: 5500 rpm
